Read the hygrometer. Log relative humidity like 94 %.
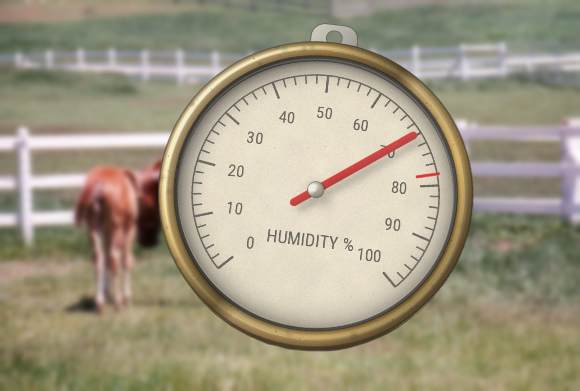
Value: 70 %
